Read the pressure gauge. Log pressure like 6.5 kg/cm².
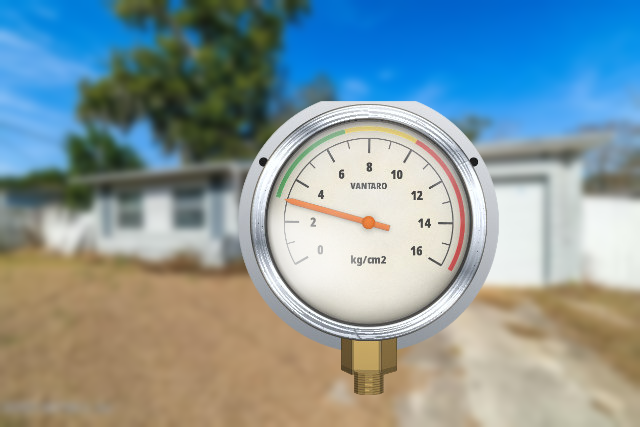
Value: 3 kg/cm²
